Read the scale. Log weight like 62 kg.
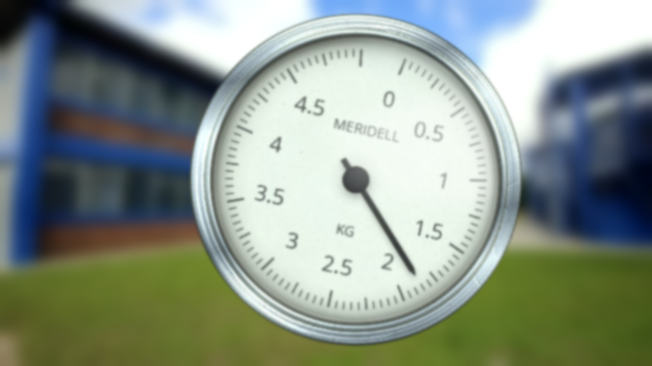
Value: 1.85 kg
